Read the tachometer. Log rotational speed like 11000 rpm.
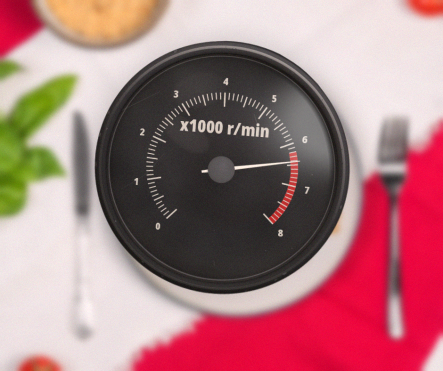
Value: 6400 rpm
